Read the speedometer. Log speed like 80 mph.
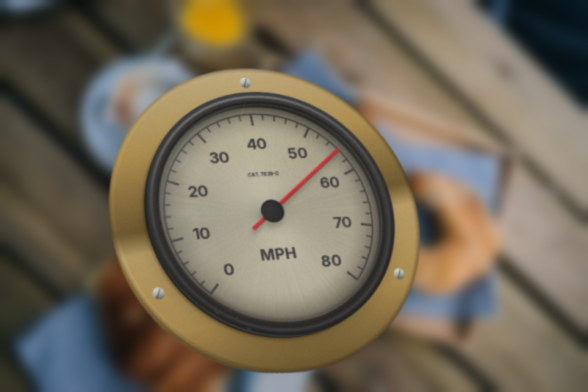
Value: 56 mph
